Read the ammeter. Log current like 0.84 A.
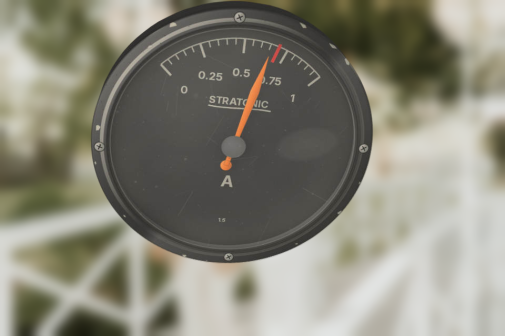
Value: 0.65 A
